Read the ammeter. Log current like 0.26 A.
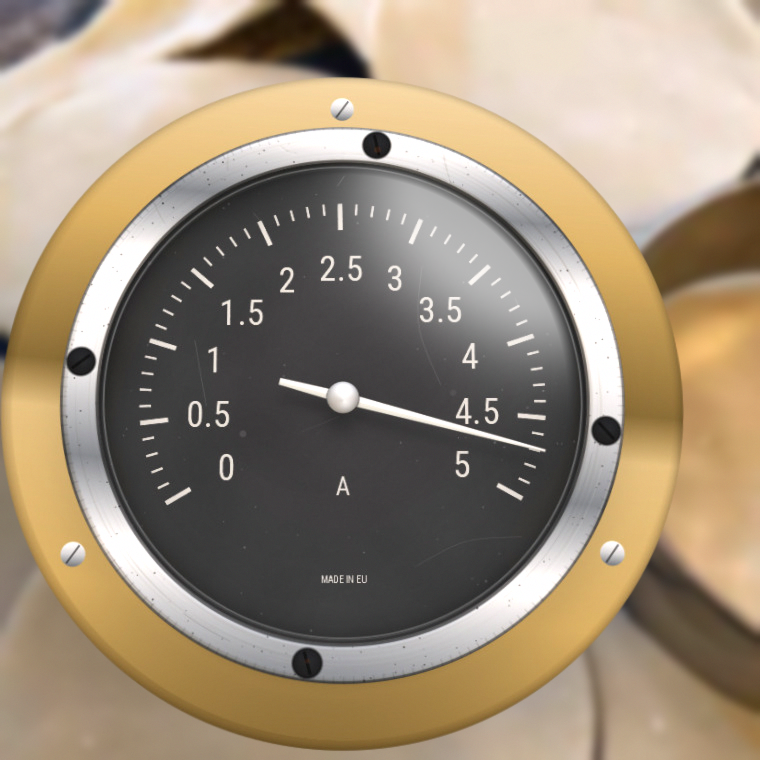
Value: 4.7 A
